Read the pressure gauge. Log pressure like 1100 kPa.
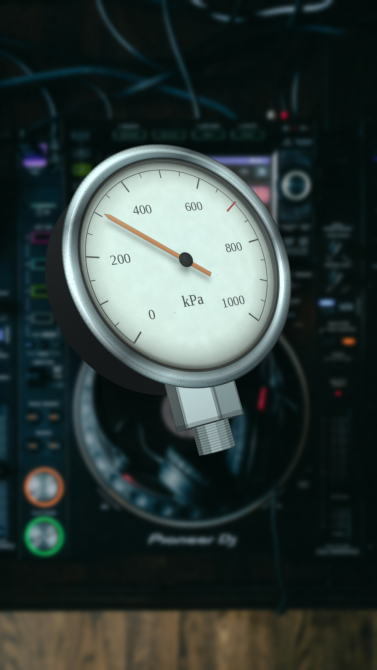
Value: 300 kPa
